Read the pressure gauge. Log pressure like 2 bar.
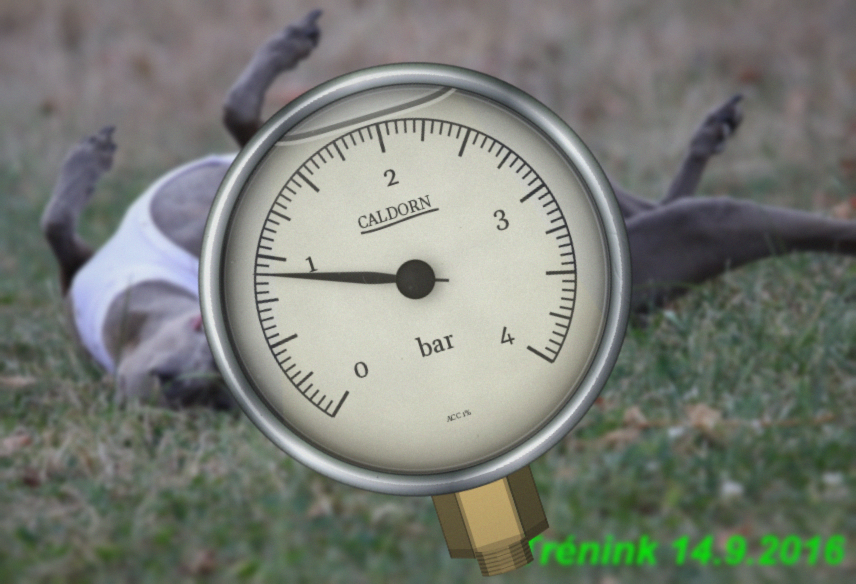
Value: 0.9 bar
